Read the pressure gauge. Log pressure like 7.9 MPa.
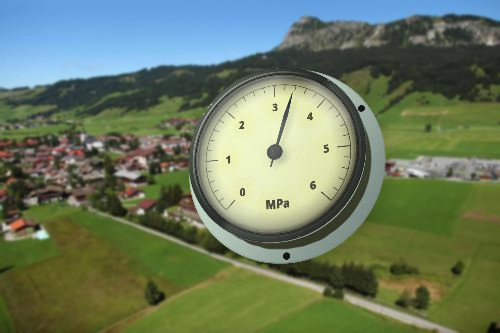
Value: 3.4 MPa
